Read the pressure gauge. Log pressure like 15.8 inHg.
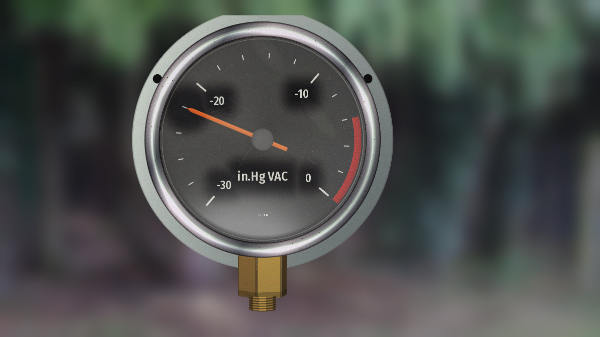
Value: -22 inHg
